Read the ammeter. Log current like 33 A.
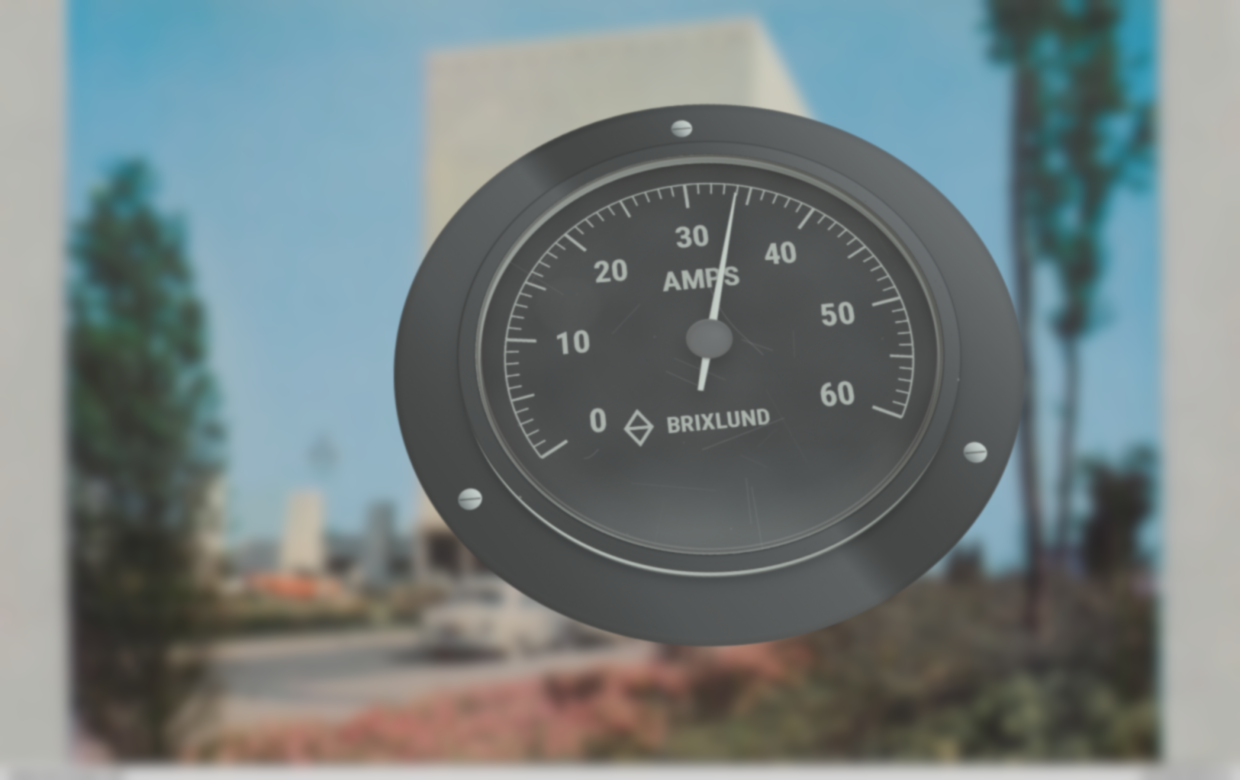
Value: 34 A
